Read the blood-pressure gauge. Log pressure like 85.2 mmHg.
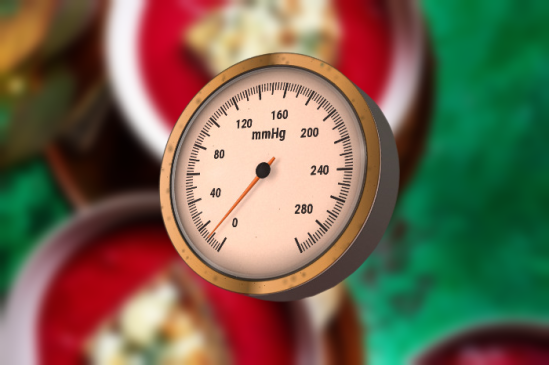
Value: 10 mmHg
